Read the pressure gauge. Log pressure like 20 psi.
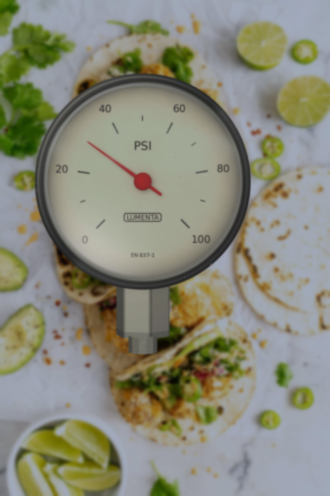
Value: 30 psi
